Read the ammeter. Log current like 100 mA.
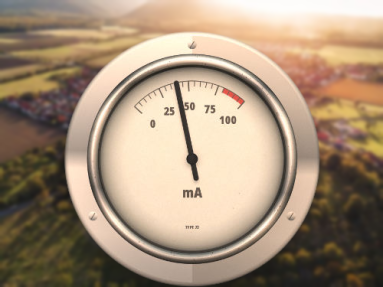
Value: 40 mA
